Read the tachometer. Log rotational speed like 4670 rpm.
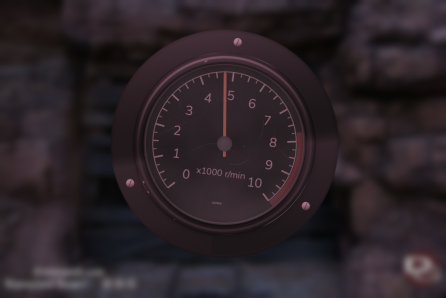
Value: 4750 rpm
